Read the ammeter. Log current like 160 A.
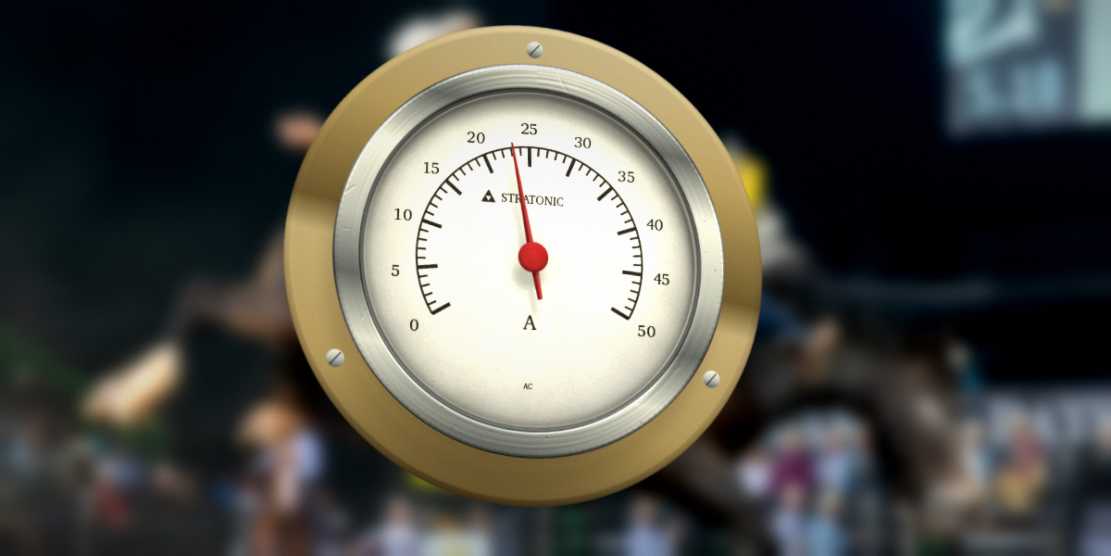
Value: 23 A
